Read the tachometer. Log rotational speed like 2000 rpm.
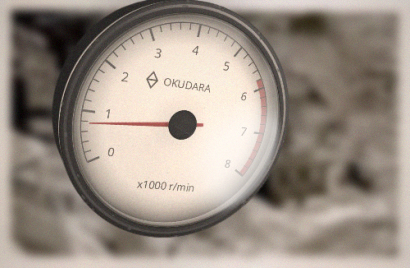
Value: 800 rpm
